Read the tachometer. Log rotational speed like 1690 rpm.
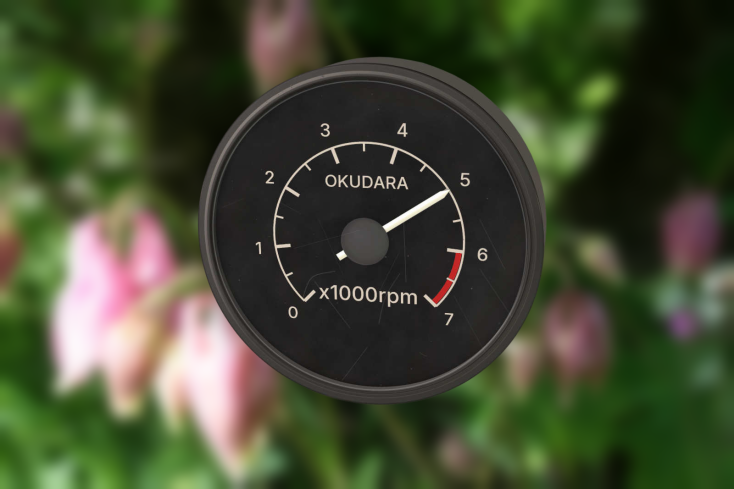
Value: 5000 rpm
